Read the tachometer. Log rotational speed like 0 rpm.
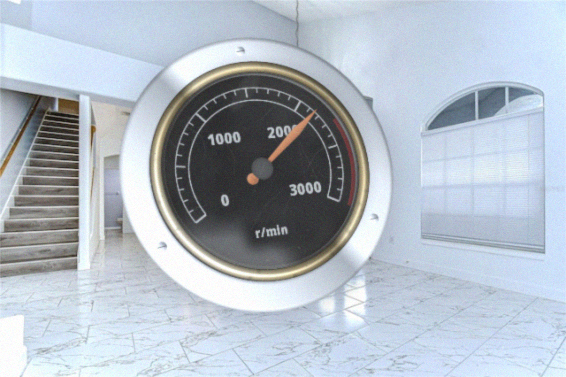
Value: 2150 rpm
